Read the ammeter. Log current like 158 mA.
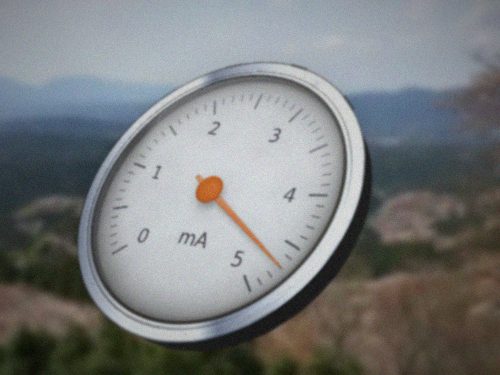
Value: 4.7 mA
